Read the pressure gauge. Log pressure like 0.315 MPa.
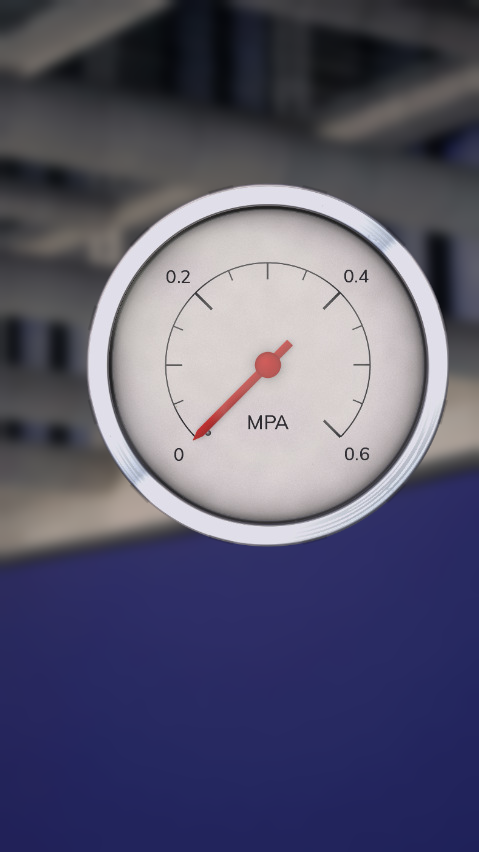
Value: 0 MPa
